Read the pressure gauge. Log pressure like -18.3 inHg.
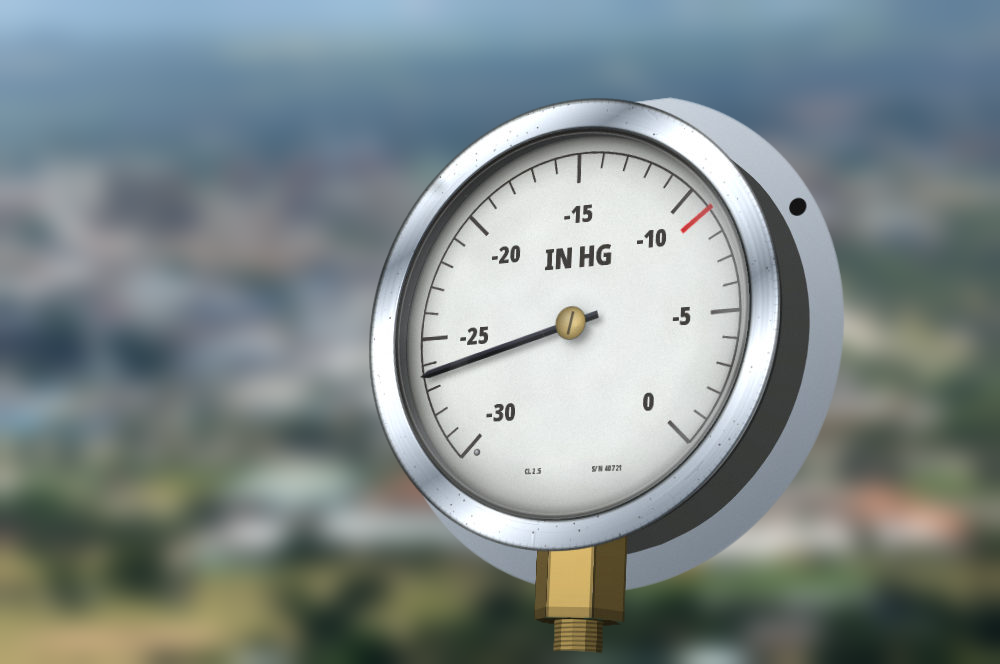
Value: -26.5 inHg
